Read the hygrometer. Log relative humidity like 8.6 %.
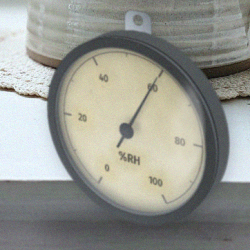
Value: 60 %
